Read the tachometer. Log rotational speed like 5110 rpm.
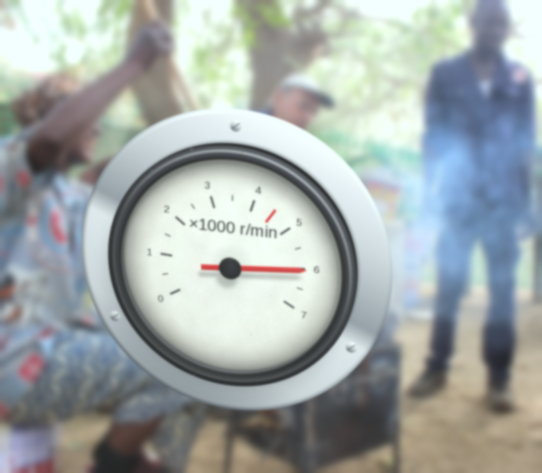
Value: 6000 rpm
